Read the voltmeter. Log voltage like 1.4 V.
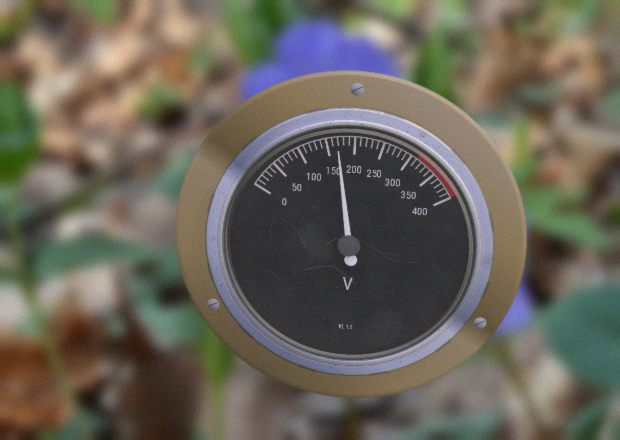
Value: 170 V
